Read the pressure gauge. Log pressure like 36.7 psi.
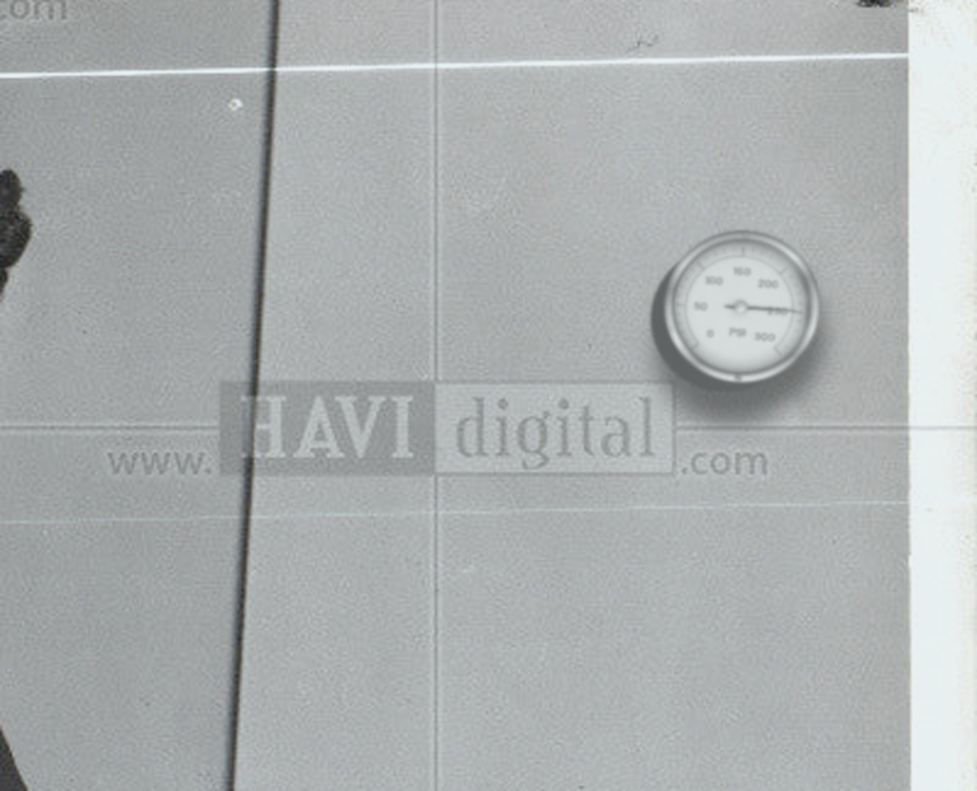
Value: 250 psi
